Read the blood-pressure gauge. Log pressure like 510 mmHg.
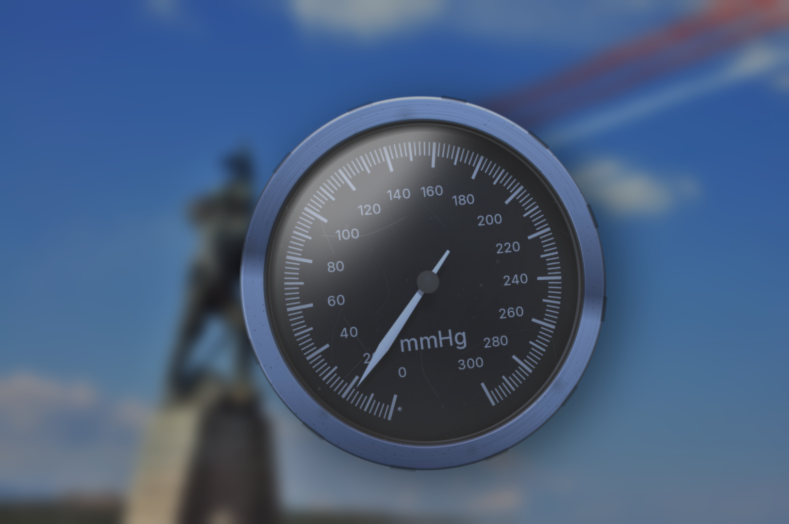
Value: 18 mmHg
